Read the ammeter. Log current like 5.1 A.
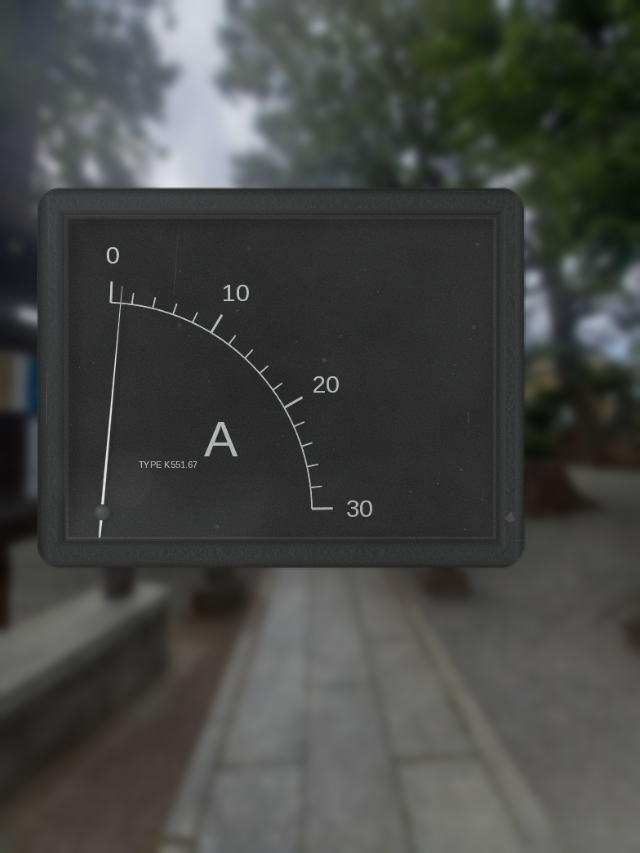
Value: 1 A
